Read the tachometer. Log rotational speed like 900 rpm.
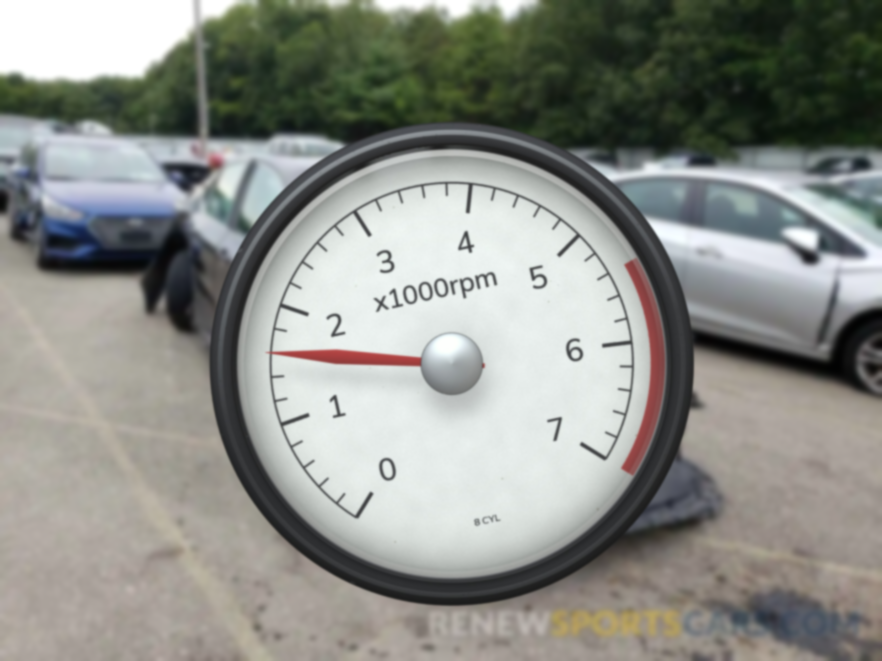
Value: 1600 rpm
